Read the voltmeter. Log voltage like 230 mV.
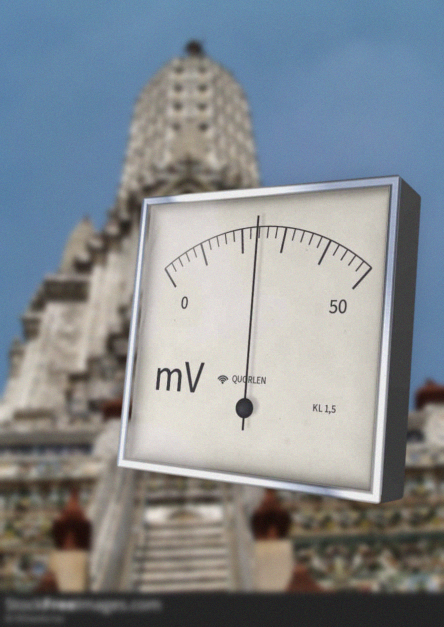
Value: 24 mV
